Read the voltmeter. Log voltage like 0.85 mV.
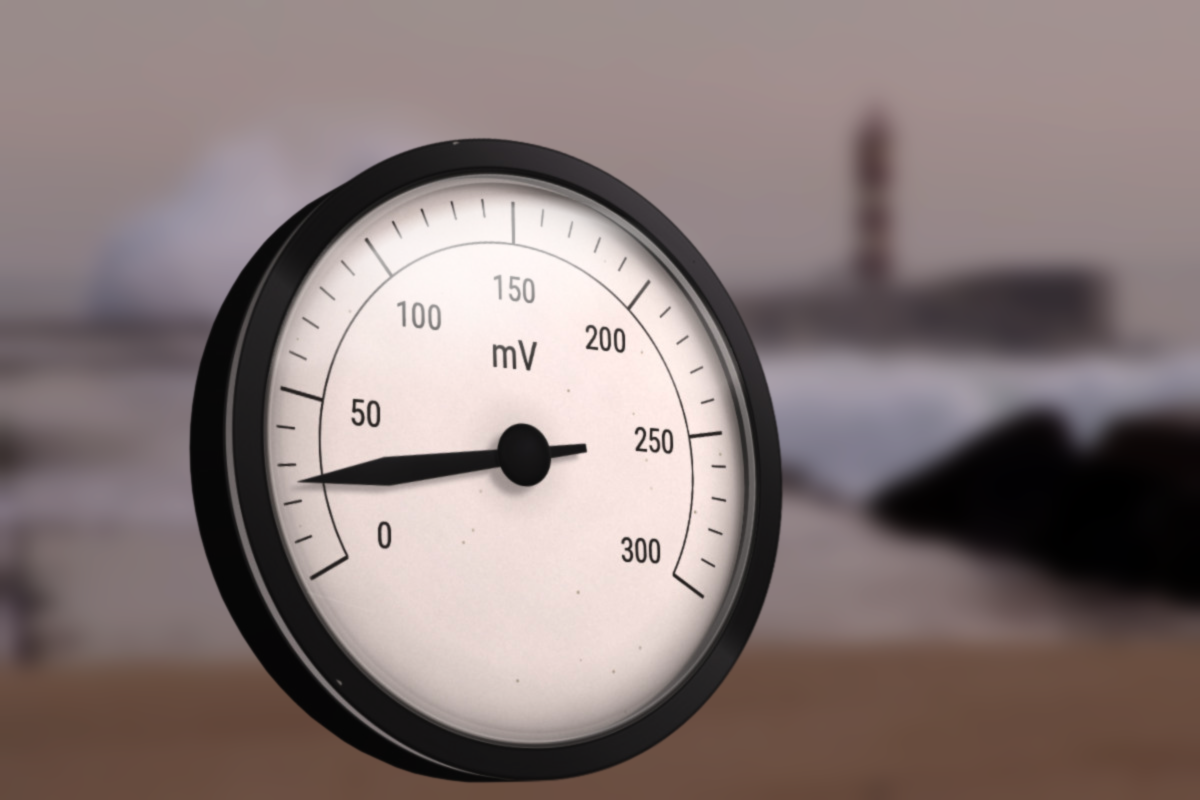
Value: 25 mV
